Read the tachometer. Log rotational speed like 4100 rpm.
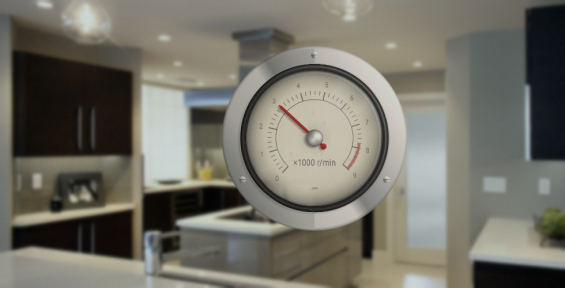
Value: 3000 rpm
